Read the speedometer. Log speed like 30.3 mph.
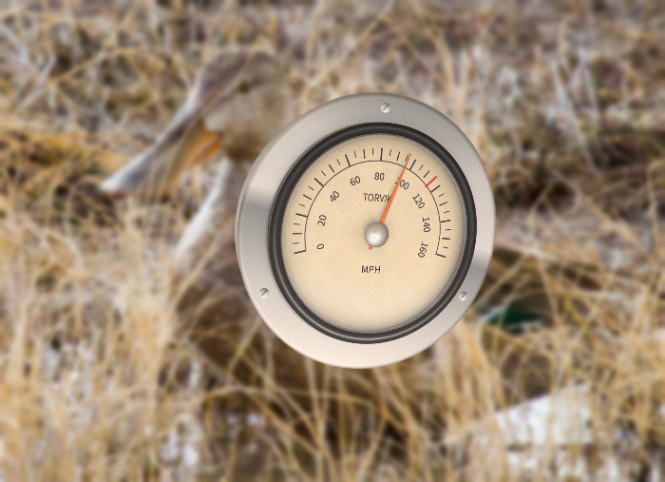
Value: 95 mph
